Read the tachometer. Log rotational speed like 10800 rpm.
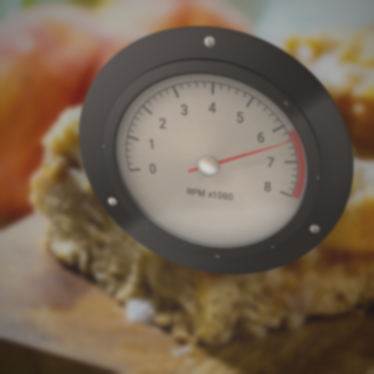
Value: 6400 rpm
